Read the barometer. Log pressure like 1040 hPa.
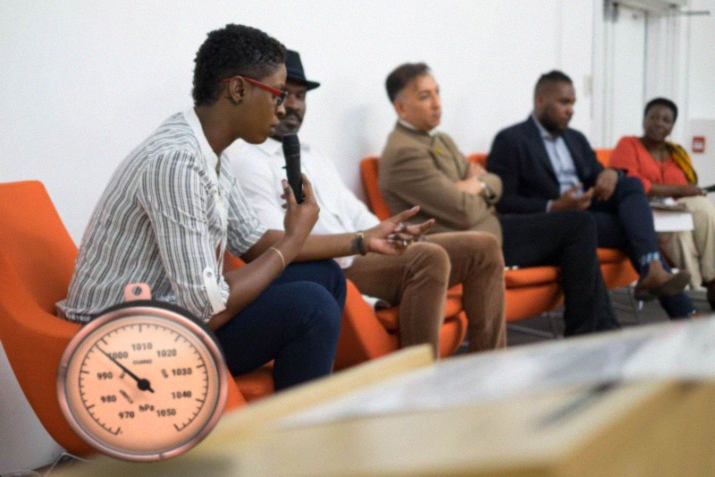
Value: 998 hPa
